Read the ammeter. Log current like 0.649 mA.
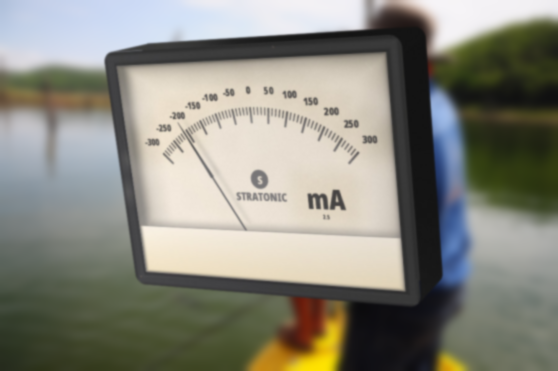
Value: -200 mA
